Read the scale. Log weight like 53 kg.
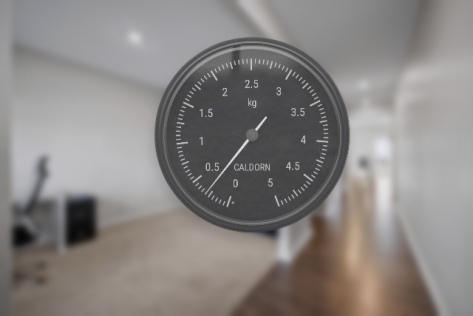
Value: 0.3 kg
